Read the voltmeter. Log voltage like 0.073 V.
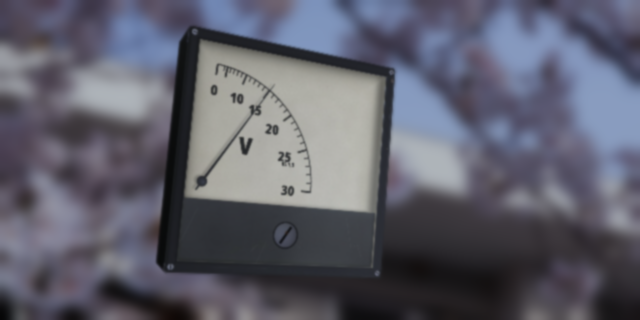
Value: 15 V
